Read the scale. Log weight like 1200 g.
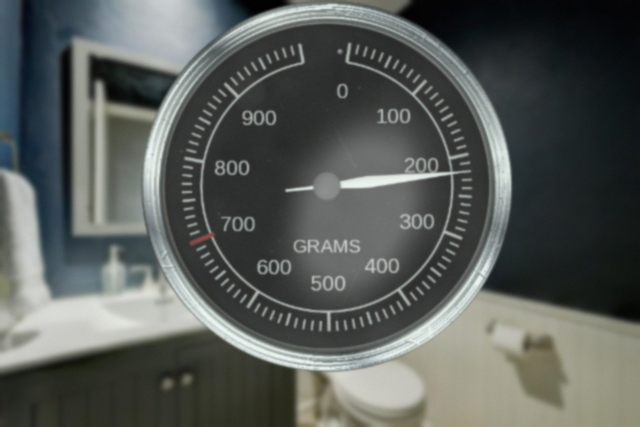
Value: 220 g
